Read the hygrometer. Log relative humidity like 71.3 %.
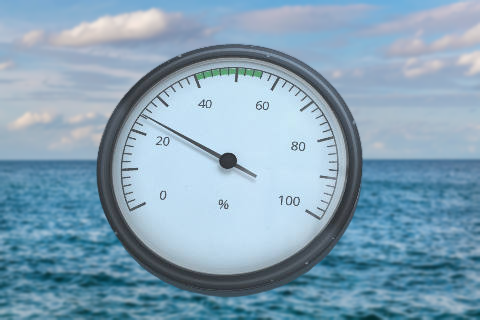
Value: 24 %
